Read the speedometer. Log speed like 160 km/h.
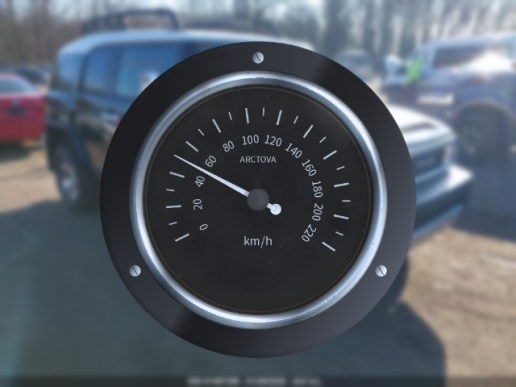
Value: 50 km/h
